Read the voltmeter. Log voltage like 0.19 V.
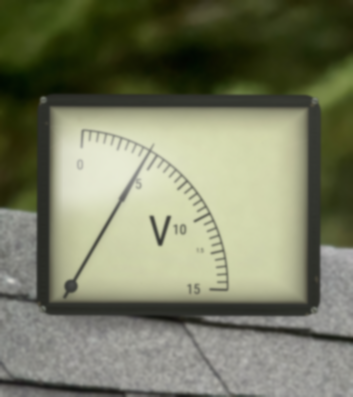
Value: 4.5 V
